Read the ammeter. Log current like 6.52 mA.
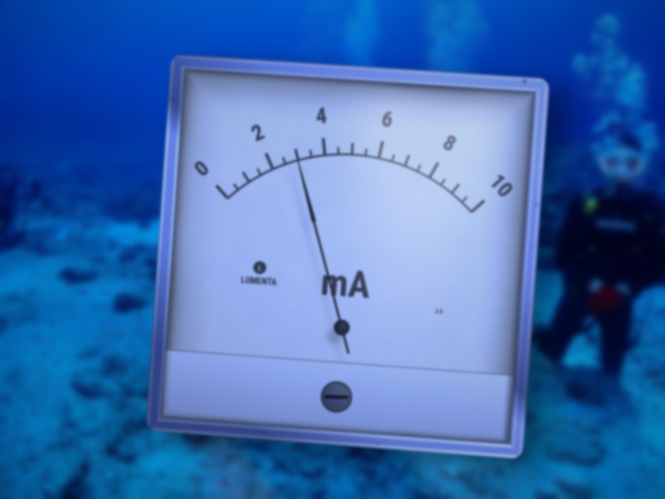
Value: 3 mA
